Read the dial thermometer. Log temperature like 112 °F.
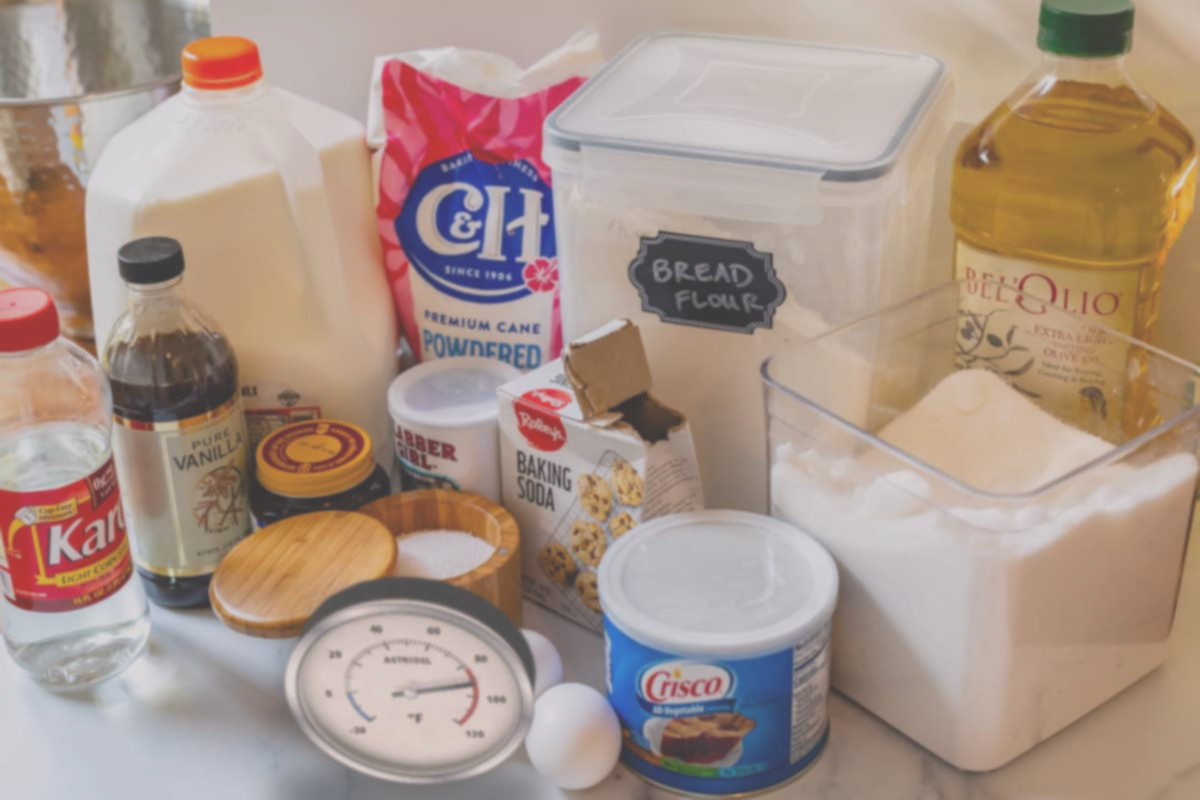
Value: 90 °F
